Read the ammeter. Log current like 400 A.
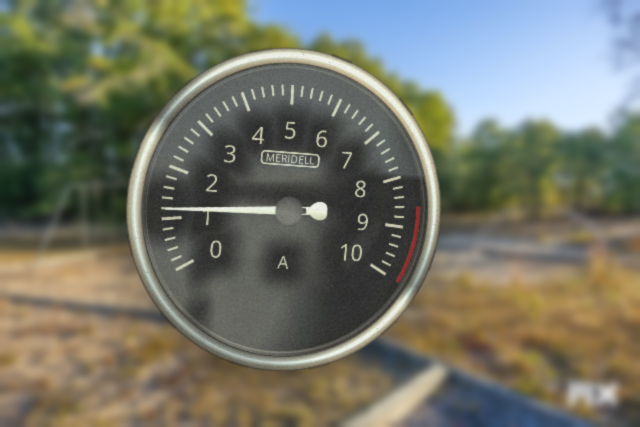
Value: 1.2 A
